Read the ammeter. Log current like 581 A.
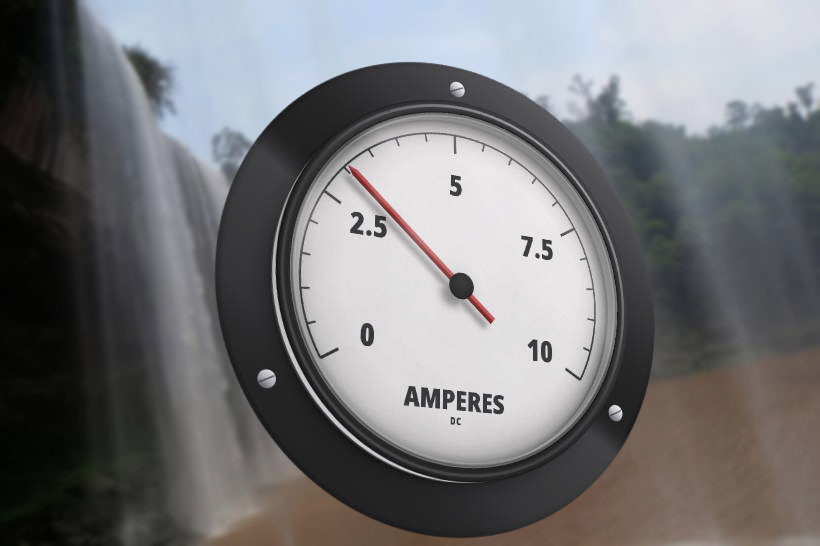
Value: 3 A
